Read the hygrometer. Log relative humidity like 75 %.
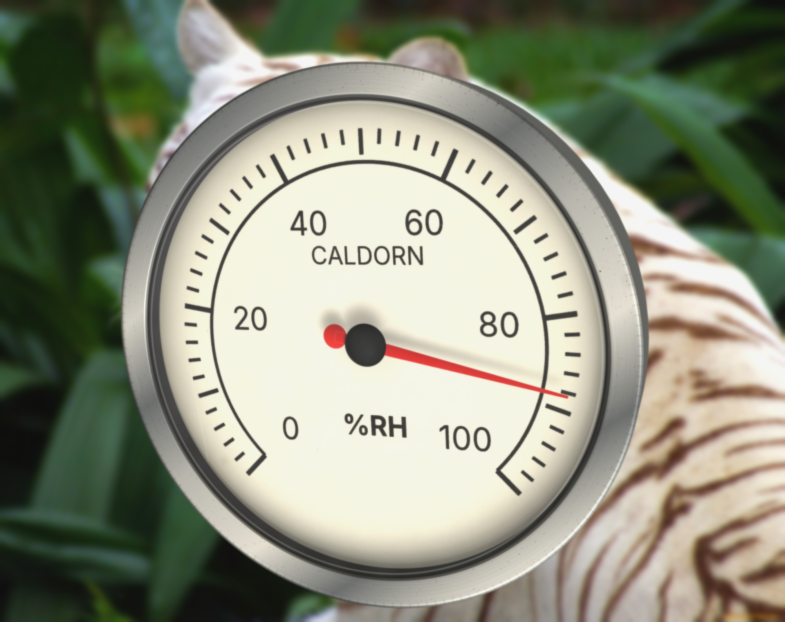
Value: 88 %
